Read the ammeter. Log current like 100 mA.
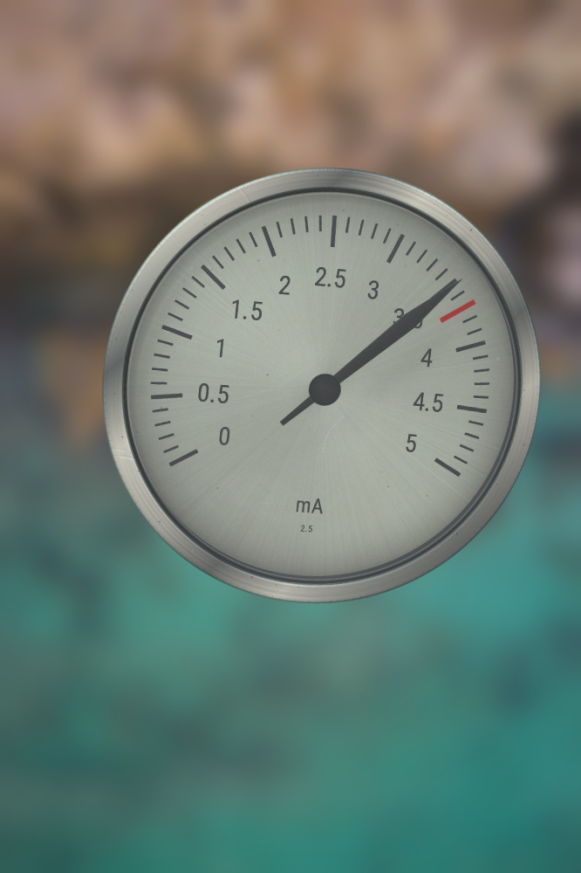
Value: 3.5 mA
